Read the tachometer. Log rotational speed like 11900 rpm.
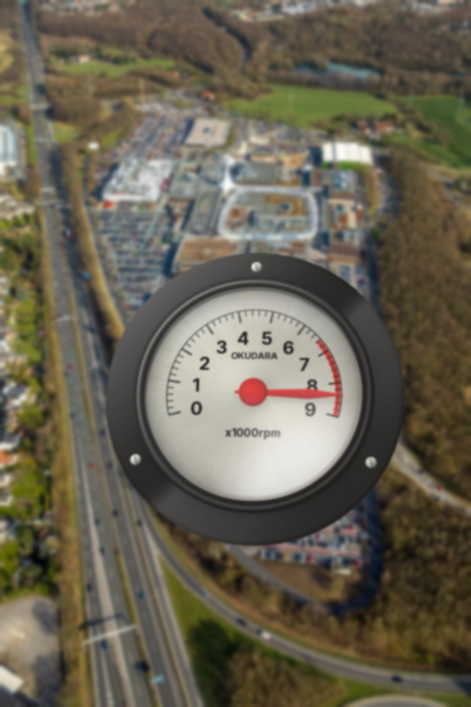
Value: 8400 rpm
